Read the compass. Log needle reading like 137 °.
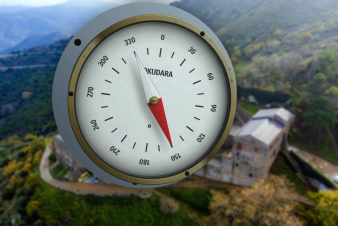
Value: 150 °
